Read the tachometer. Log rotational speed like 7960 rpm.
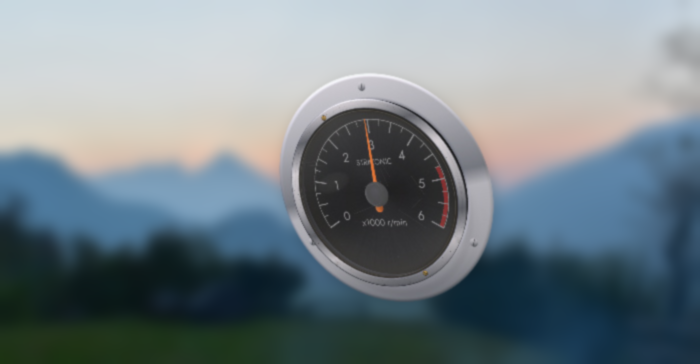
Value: 3000 rpm
